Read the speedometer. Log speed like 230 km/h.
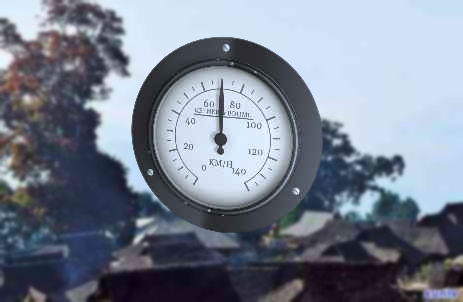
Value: 70 km/h
